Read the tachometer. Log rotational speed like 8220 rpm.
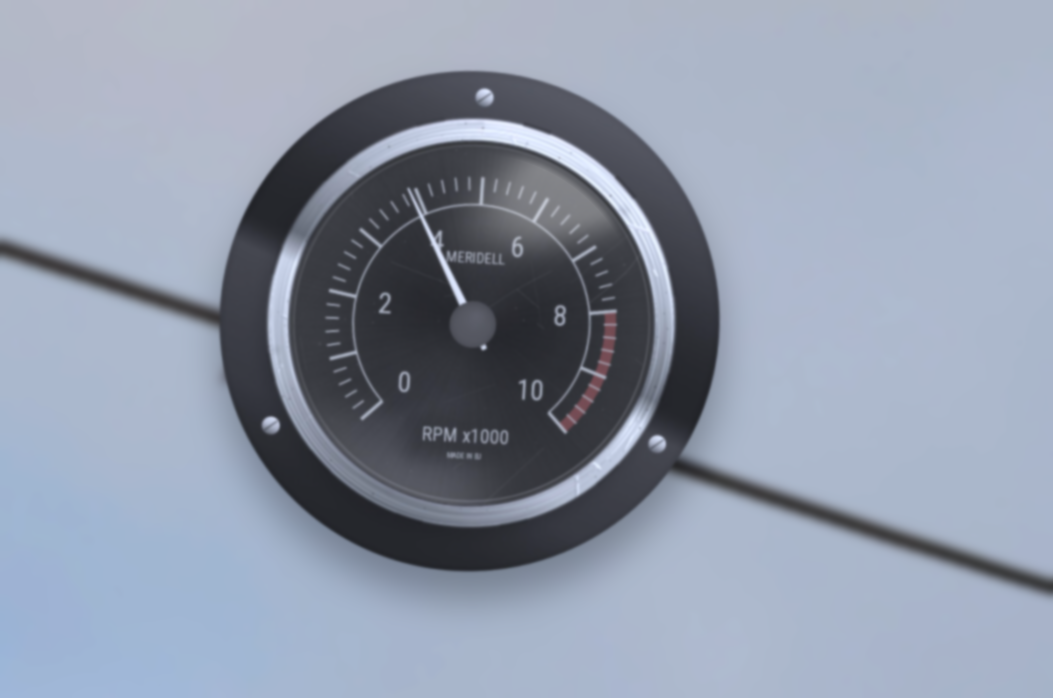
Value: 3900 rpm
